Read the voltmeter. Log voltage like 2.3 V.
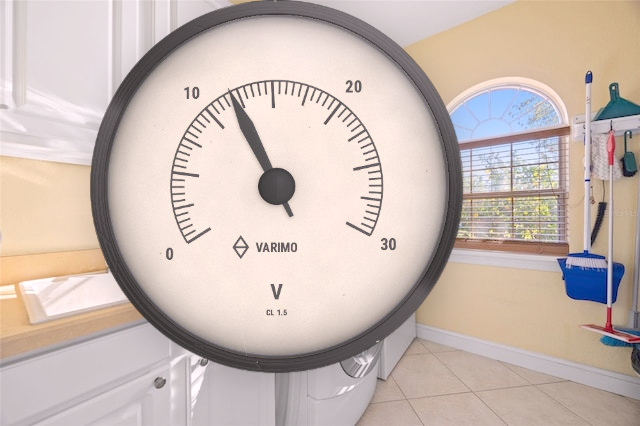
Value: 12 V
